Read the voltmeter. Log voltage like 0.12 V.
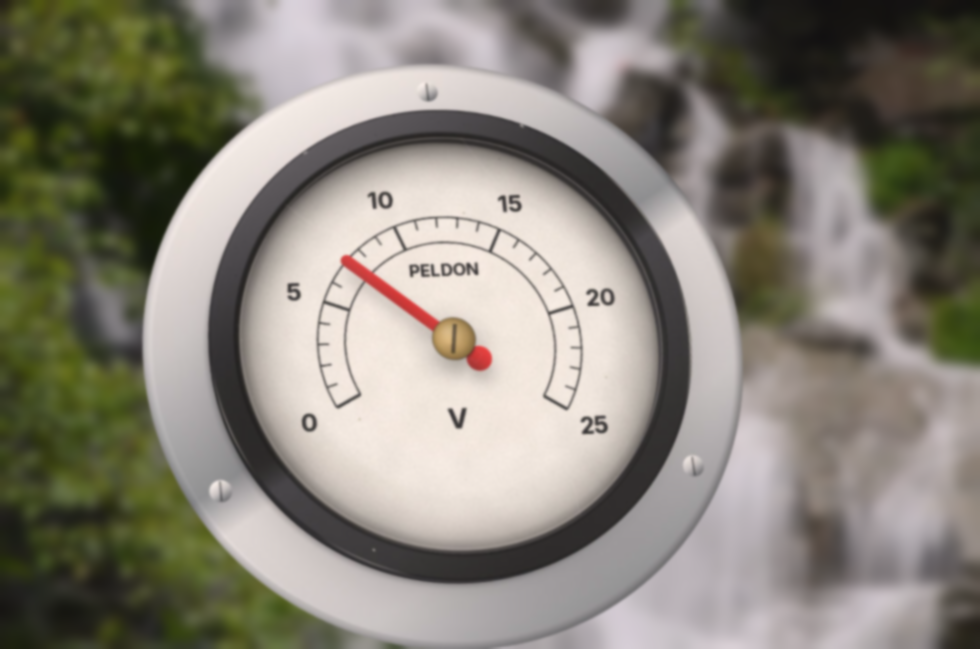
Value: 7 V
